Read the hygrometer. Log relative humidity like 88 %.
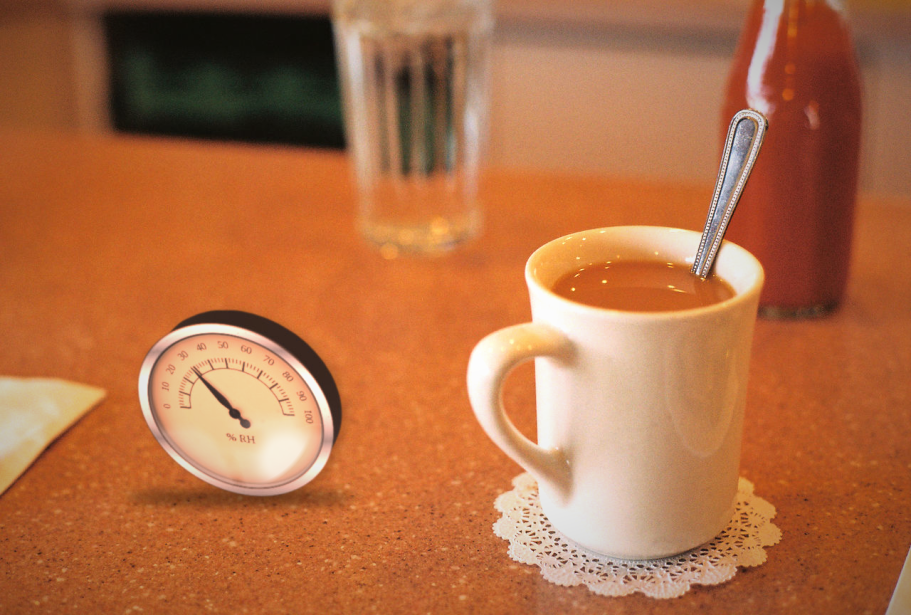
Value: 30 %
